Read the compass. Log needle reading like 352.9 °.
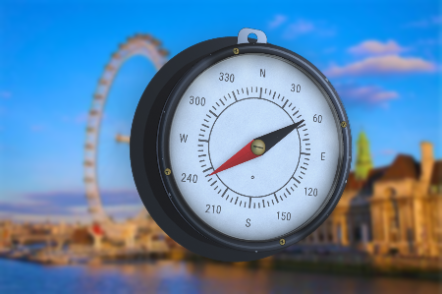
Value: 235 °
